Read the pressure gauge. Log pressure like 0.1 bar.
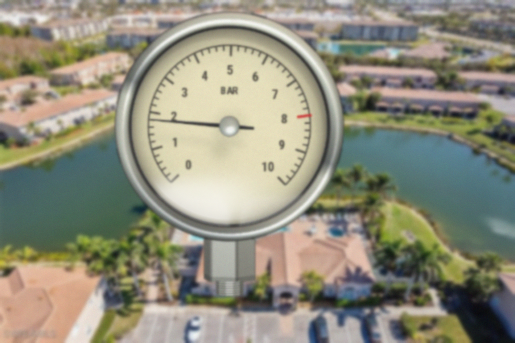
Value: 1.8 bar
